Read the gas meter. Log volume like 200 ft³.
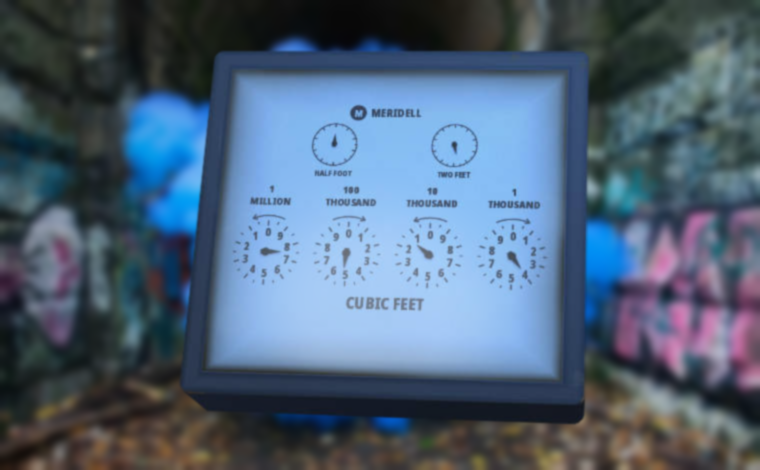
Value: 751400 ft³
